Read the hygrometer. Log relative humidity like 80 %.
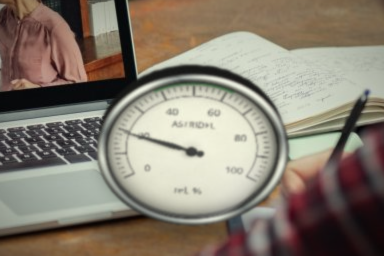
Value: 20 %
